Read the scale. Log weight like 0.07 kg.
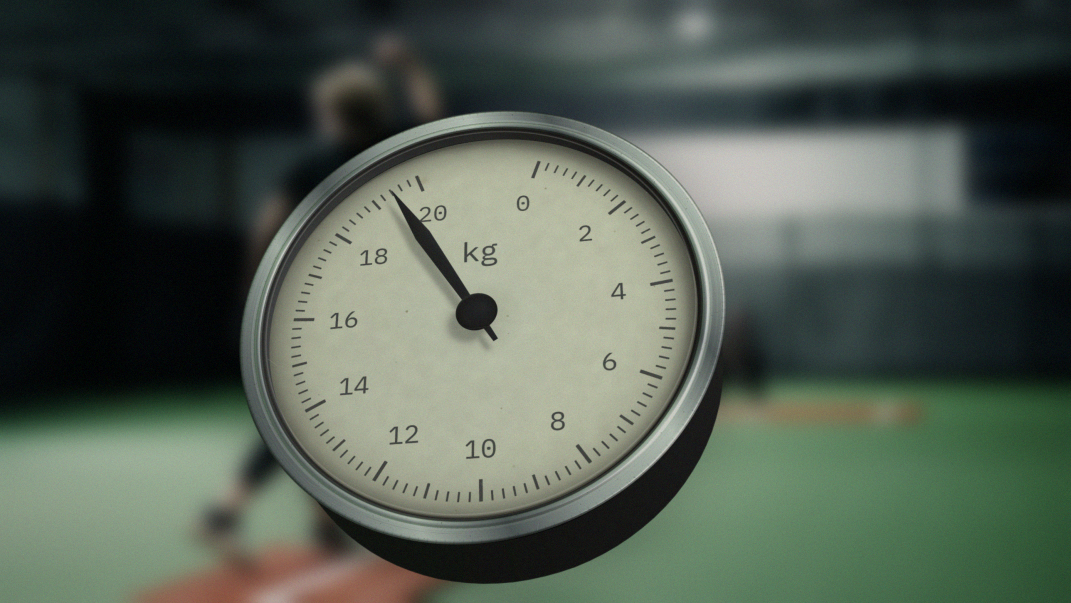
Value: 19.4 kg
